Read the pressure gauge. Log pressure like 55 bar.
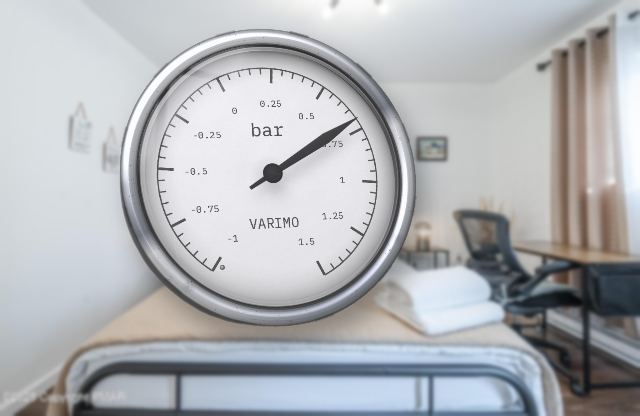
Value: 0.7 bar
